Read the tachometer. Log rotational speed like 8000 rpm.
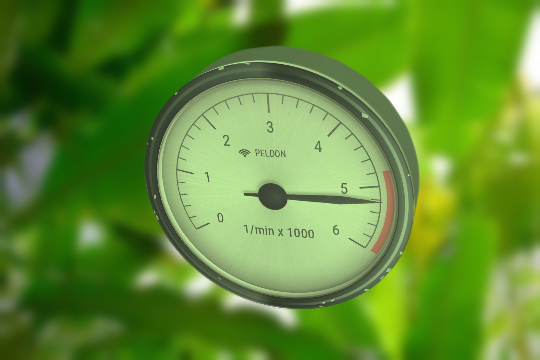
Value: 5200 rpm
